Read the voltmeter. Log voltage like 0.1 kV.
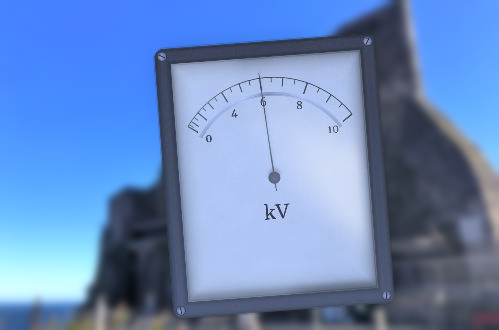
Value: 6 kV
